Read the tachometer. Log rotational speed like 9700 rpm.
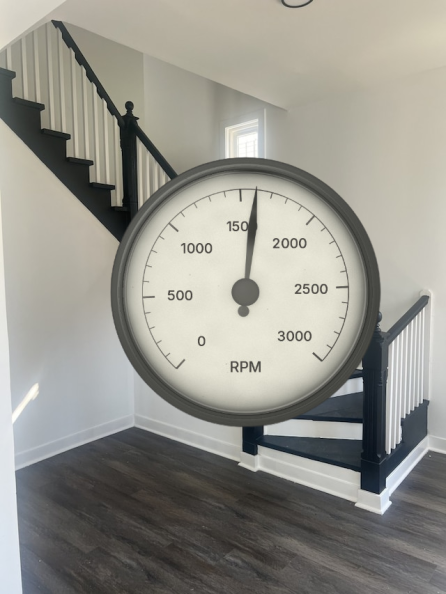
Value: 1600 rpm
